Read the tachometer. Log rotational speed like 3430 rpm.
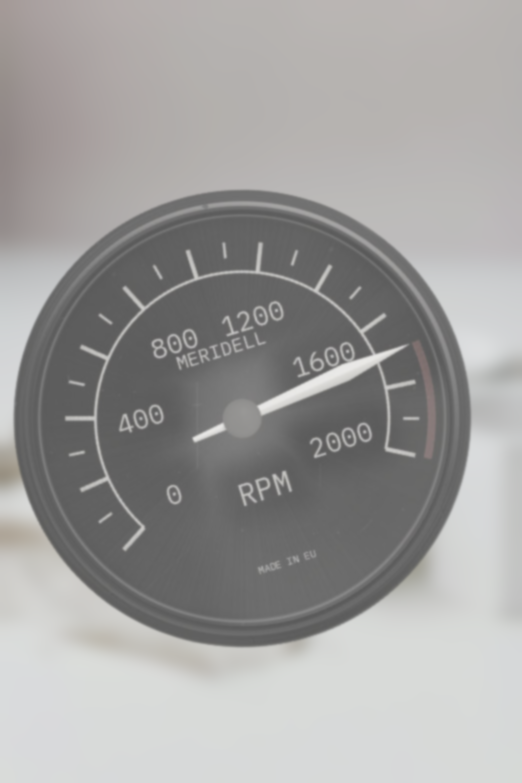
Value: 1700 rpm
